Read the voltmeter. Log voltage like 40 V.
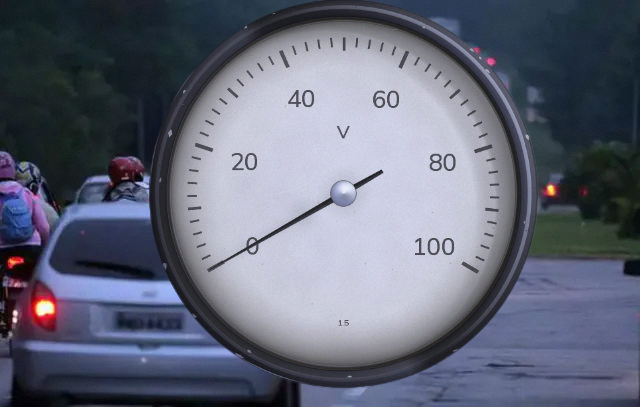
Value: 0 V
